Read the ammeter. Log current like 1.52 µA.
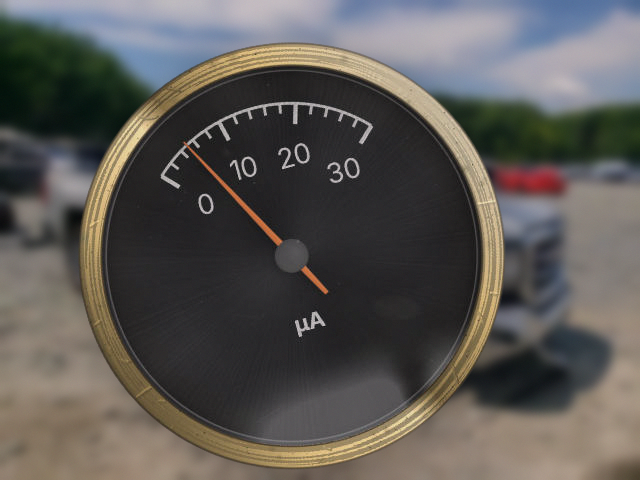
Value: 5 µA
